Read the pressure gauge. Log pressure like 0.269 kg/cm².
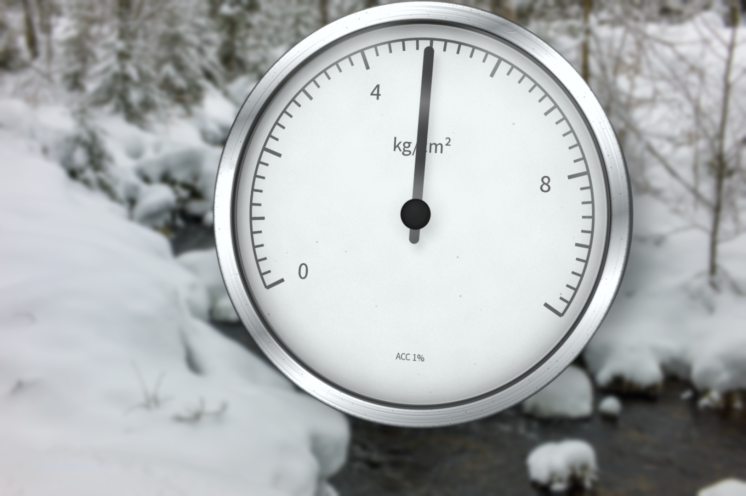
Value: 5 kg/cm²
